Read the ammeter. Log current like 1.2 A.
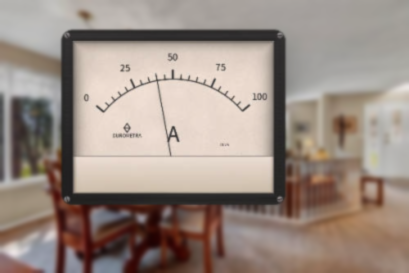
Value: 40 A
